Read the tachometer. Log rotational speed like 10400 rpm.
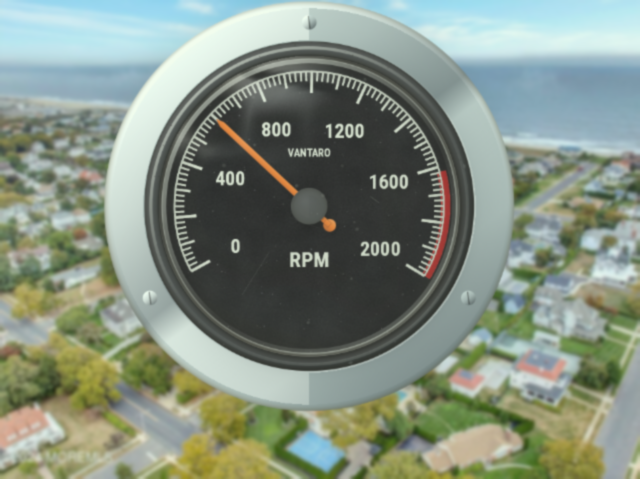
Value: 600 rpm
